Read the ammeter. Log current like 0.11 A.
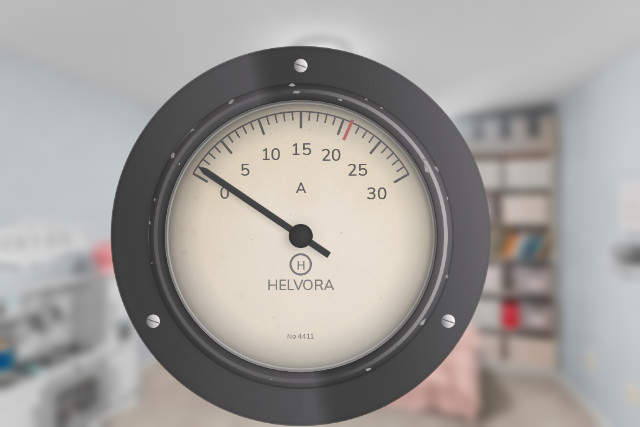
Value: 1 A
